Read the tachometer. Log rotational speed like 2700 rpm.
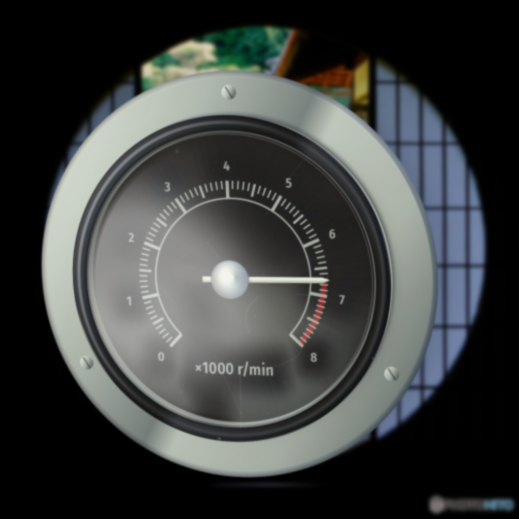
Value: 6700 rpm
